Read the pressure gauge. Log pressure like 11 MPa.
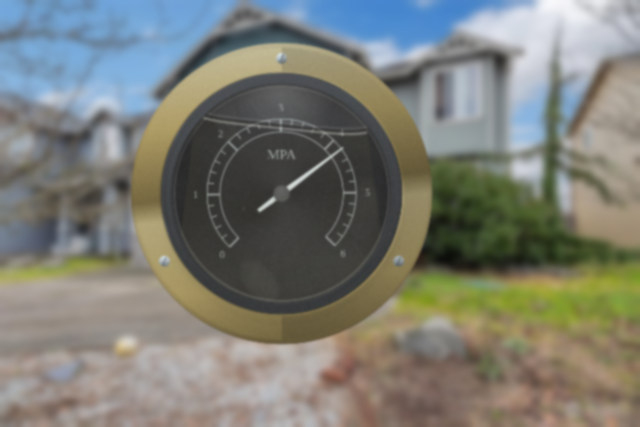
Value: 4.2 MPa
